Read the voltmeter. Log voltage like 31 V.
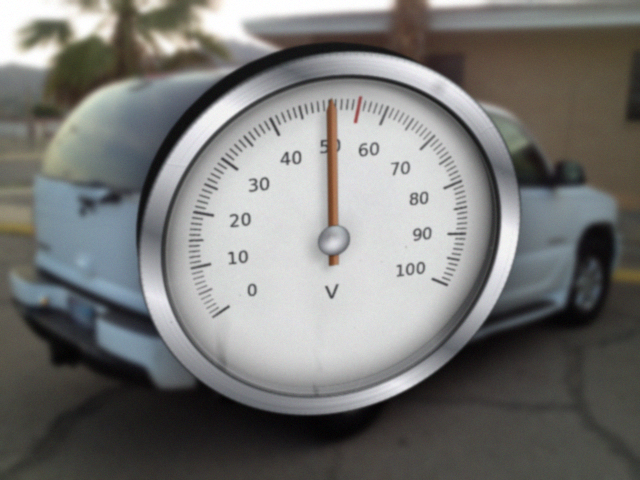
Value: 50 V
